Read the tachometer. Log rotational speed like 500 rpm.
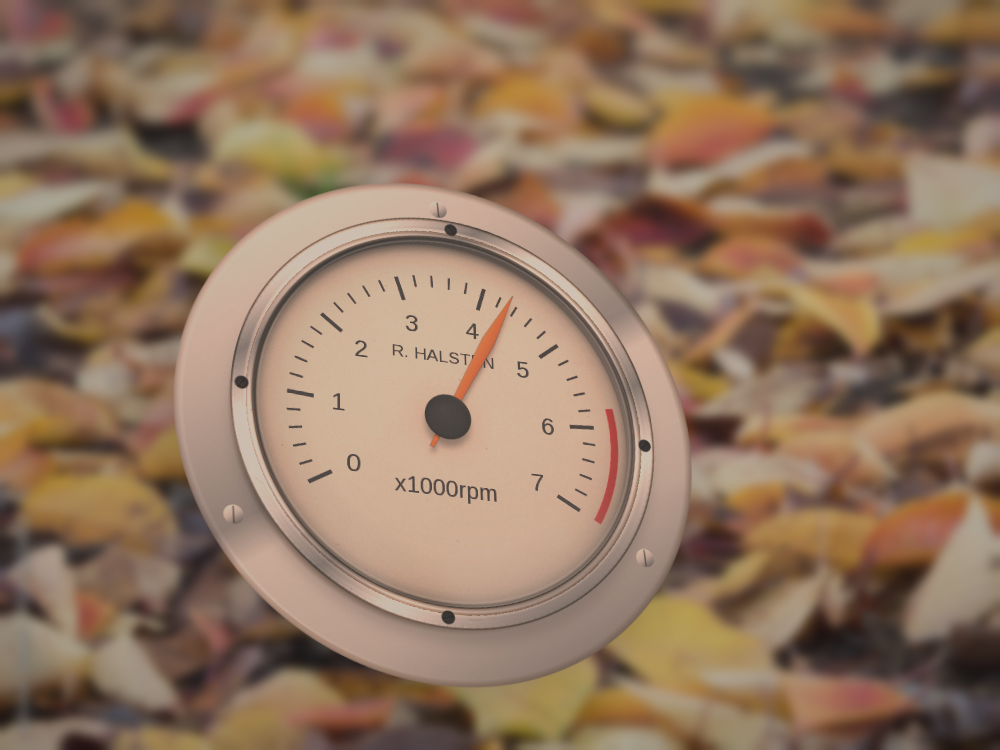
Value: 4300 rpm
